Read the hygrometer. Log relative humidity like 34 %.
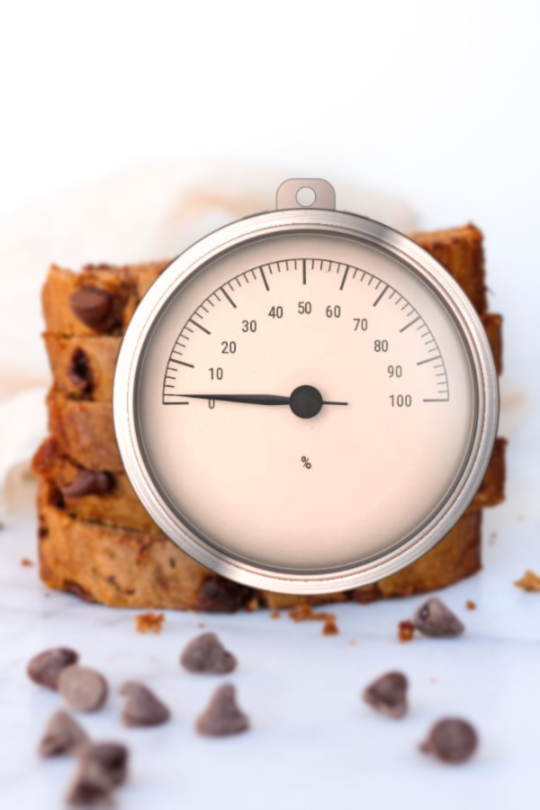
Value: 2 %
